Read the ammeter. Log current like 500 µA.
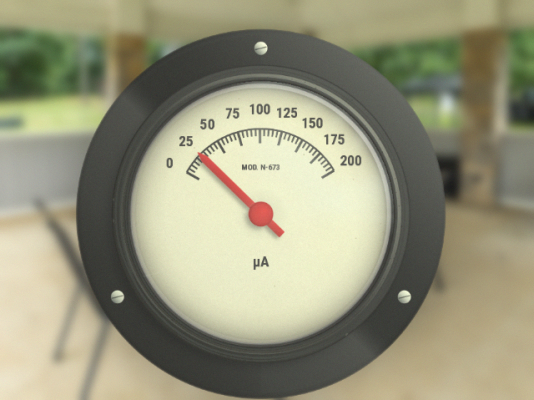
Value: 25 µA
